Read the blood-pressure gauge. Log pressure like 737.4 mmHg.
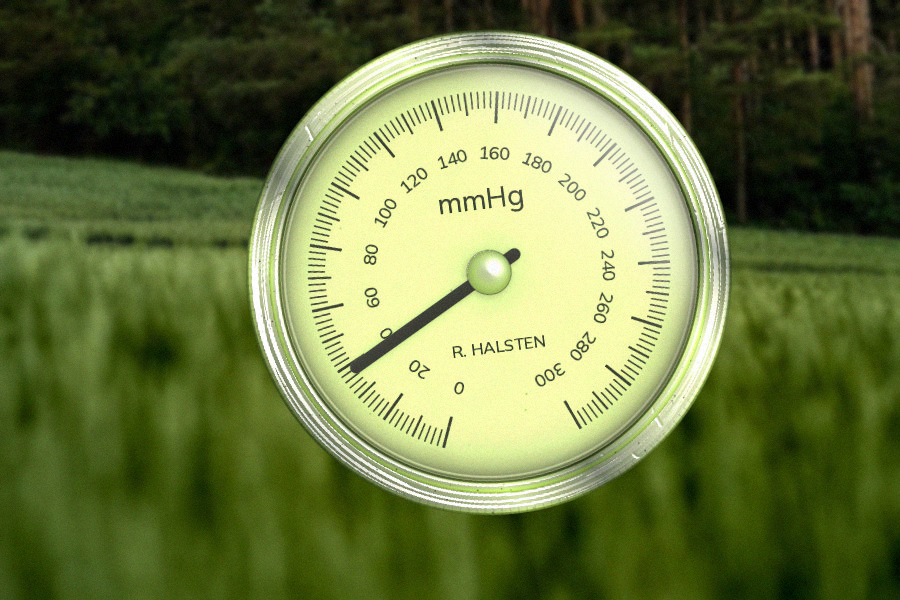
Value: 38 mmHg
